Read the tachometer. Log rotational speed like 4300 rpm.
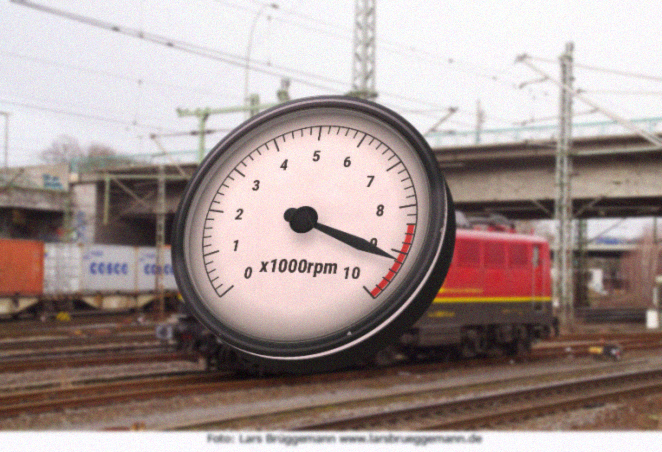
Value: 9200 rpm
